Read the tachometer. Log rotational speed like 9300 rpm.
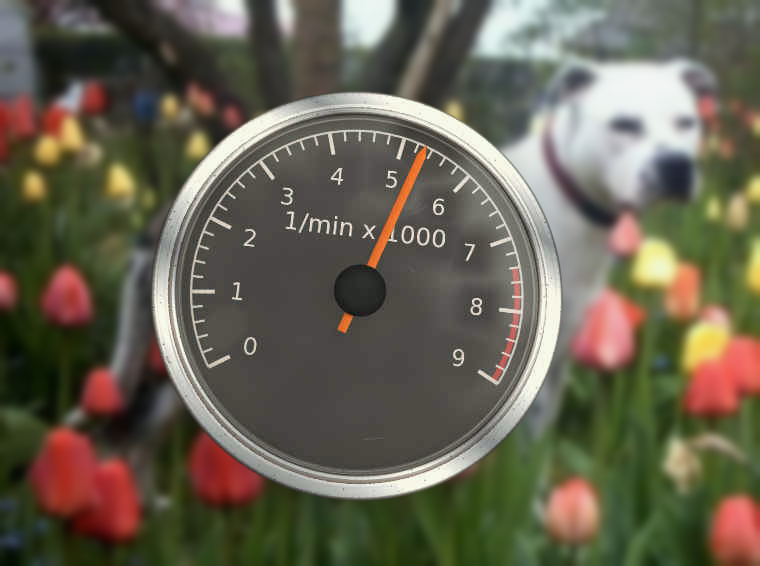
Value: 5300 rpm
